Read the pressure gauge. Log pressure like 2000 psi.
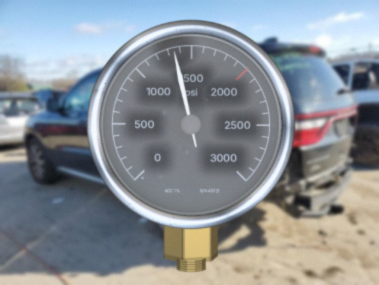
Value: 1350 psi
